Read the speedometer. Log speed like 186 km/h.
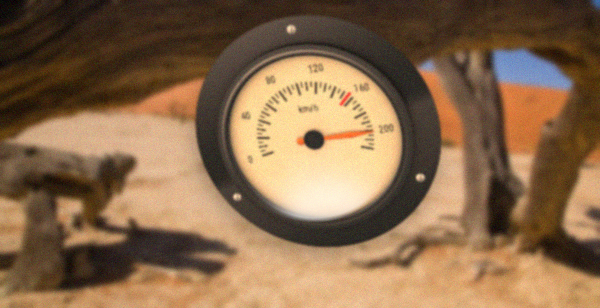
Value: 200 km/h
